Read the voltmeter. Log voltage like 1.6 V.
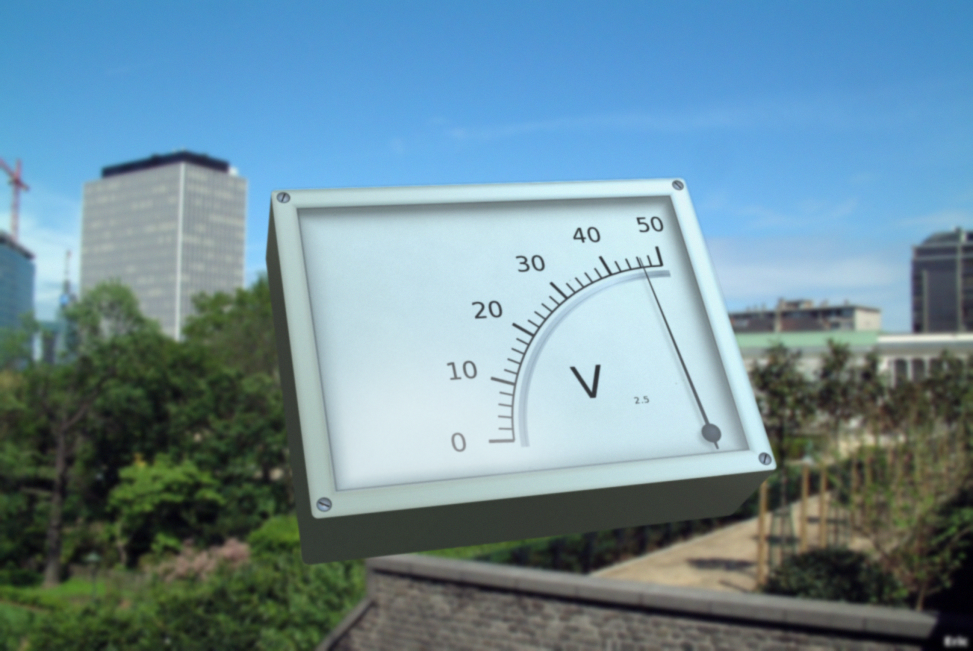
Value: 46 V
